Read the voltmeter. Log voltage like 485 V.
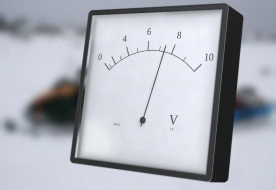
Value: 7.5 V
